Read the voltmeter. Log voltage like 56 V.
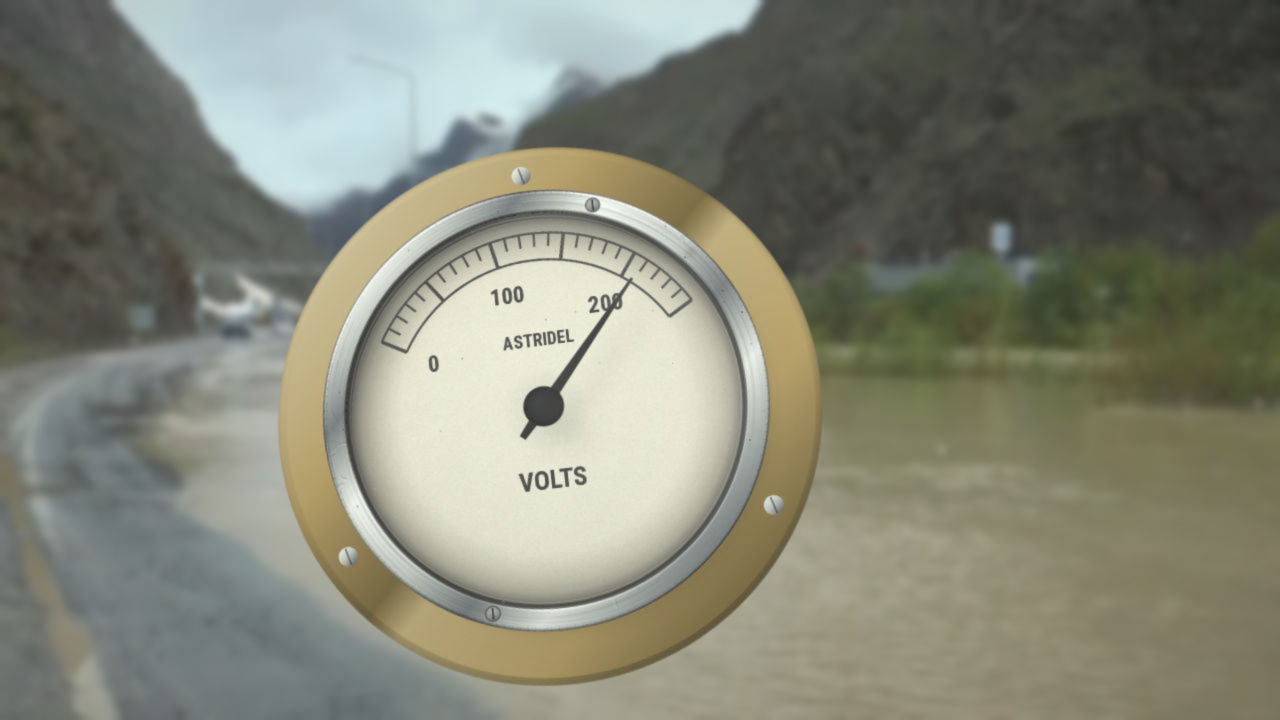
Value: 210 V
